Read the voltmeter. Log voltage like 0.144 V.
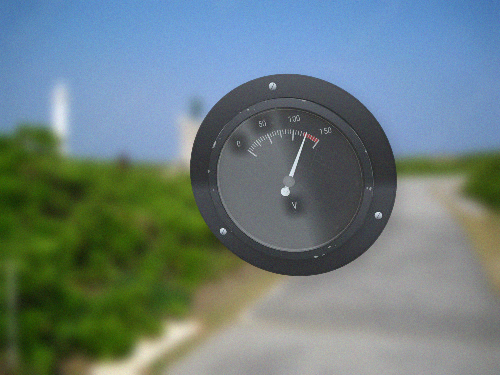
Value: 125 V
